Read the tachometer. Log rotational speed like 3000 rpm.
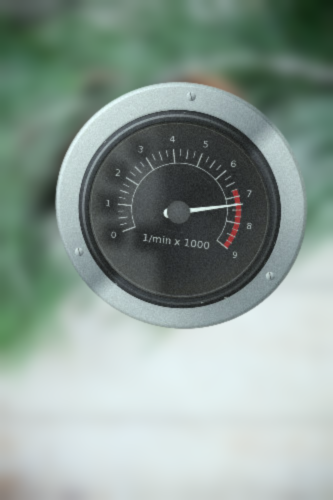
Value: 7250 rpm
